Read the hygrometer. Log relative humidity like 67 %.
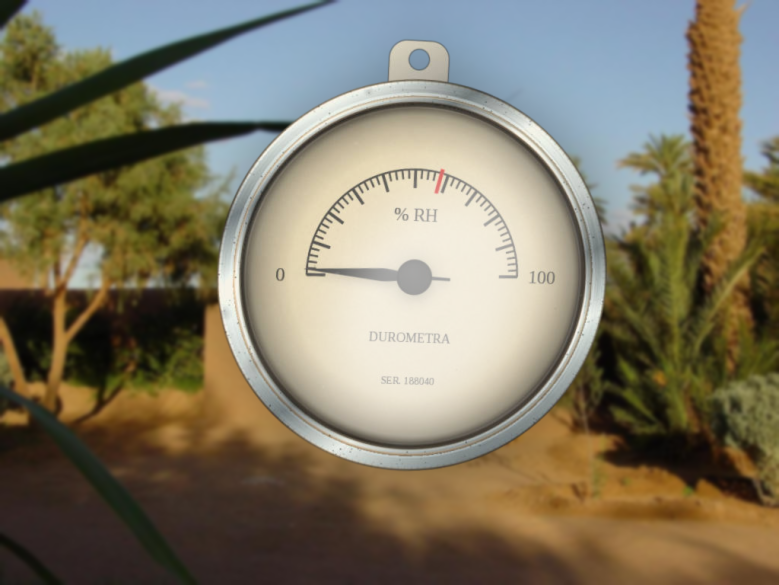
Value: 2 %
